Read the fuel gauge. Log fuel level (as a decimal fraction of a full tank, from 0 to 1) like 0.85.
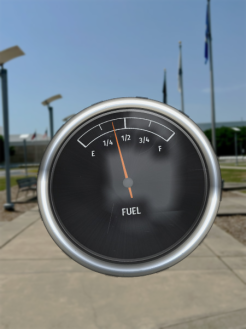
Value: 0.375
